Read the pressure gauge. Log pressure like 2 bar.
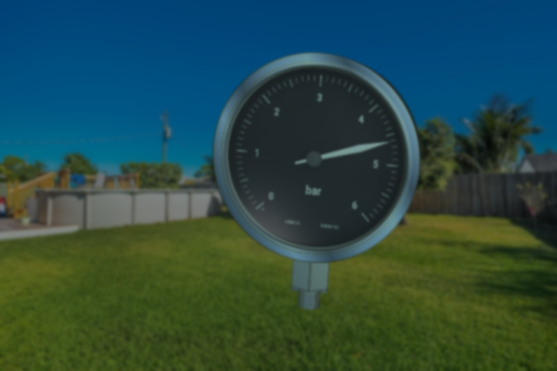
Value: 4.6 bar
